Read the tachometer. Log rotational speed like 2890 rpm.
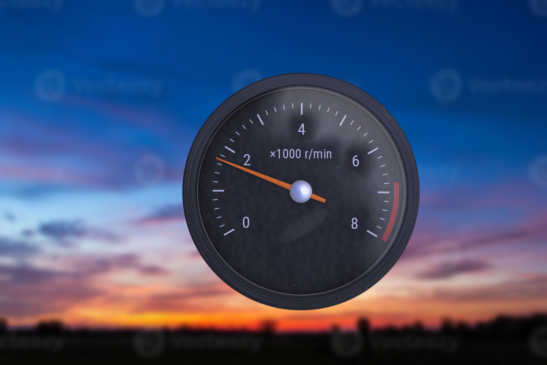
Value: 1700 rpm
